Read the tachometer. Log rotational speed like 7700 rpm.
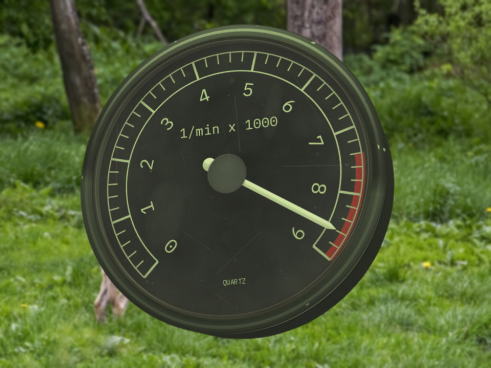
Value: 8600 rpm
